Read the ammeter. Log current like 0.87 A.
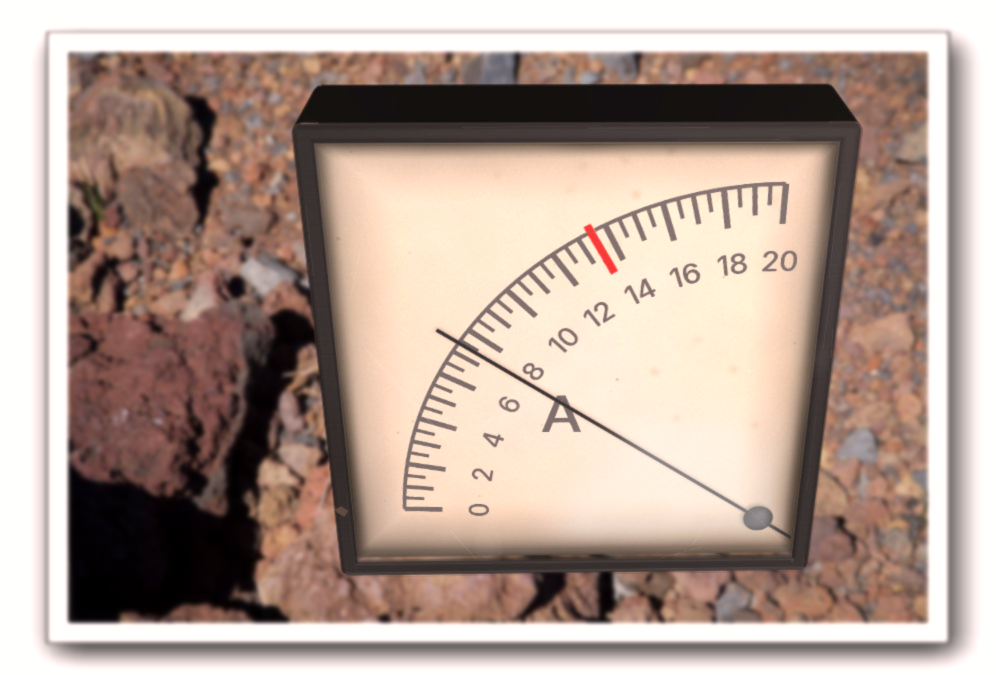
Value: 7.5 A
